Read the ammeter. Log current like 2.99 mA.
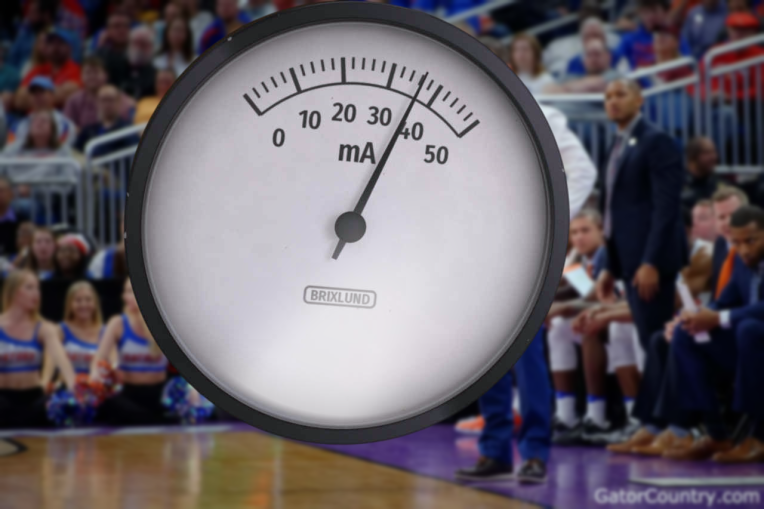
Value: 36 mA
